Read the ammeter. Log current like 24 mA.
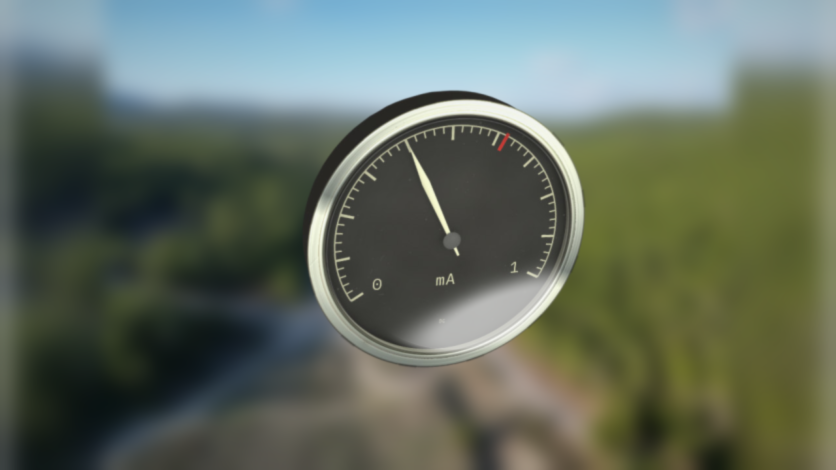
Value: 0.4 mA
